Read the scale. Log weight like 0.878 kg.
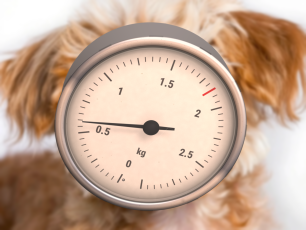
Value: 0.6 kg
